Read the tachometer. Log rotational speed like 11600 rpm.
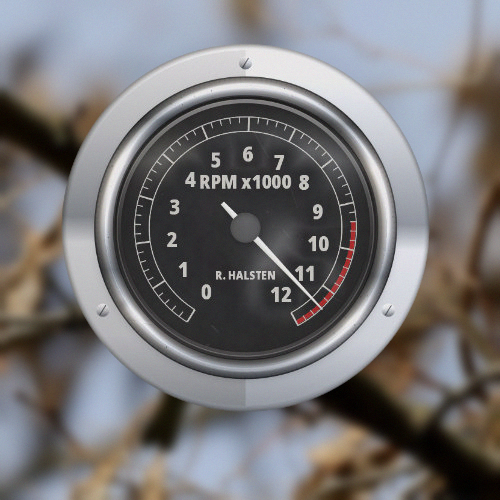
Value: 11400 rpm
